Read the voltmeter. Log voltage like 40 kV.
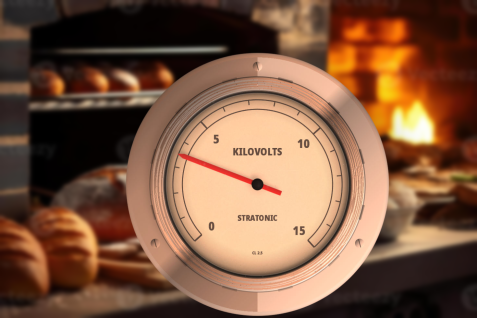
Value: 3.5 kV
